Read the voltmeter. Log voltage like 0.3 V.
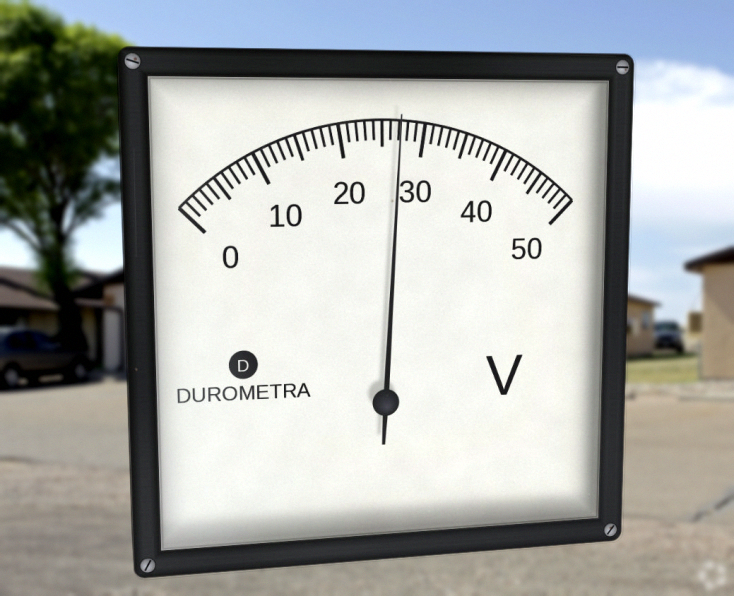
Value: 27 V
